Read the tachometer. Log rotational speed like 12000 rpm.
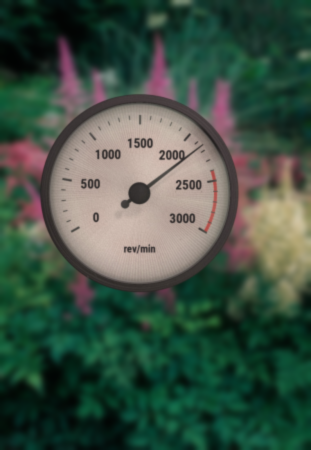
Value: 2150 rpm
